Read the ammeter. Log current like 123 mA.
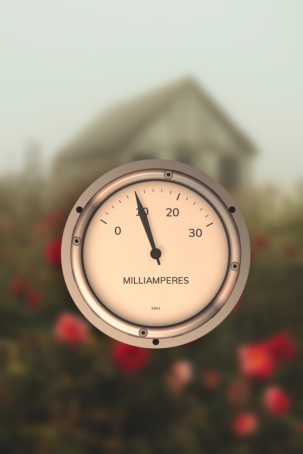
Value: 10 mA
